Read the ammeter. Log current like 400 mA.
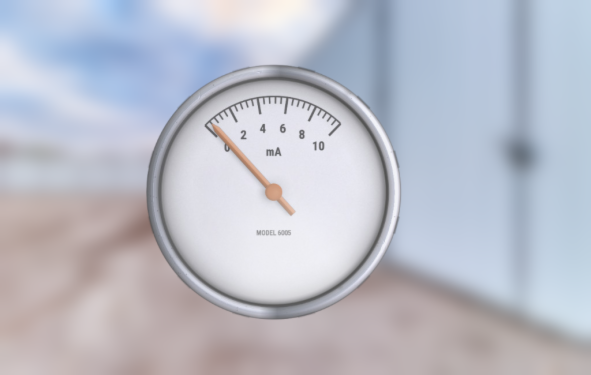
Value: 0.4 mA
